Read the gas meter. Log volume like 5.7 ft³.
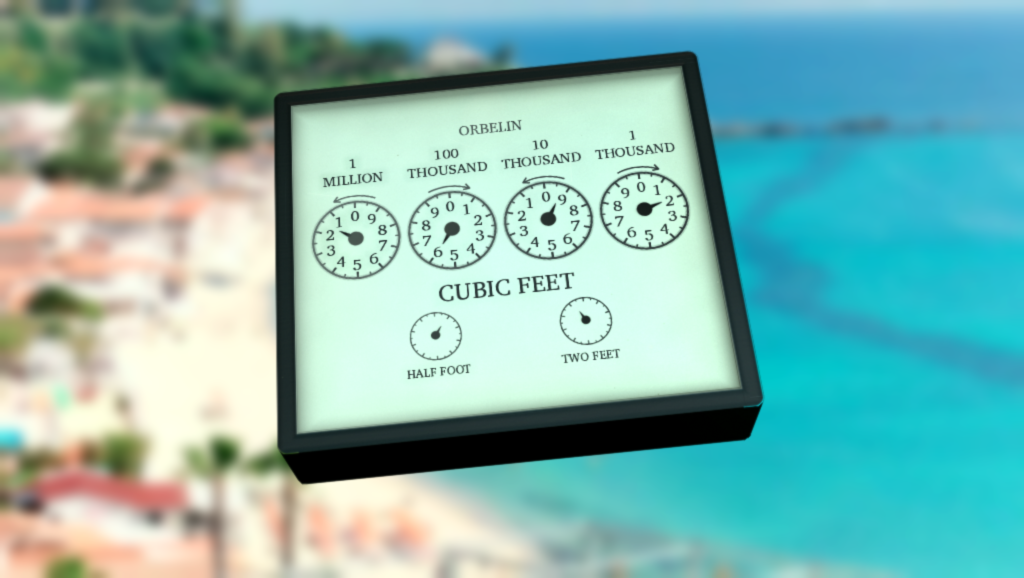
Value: 159200 ft³
